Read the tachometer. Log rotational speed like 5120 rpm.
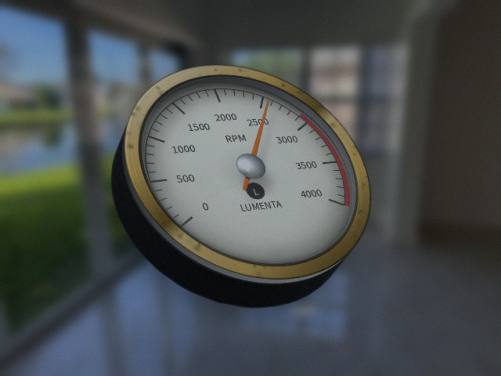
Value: 2550 rpm
